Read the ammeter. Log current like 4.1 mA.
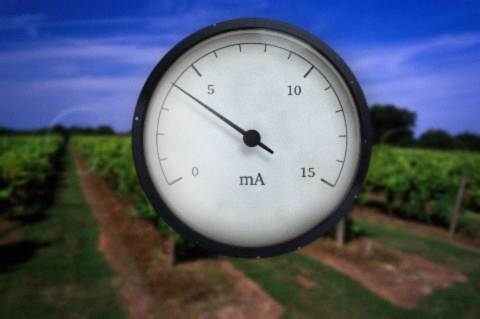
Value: 4 mA
